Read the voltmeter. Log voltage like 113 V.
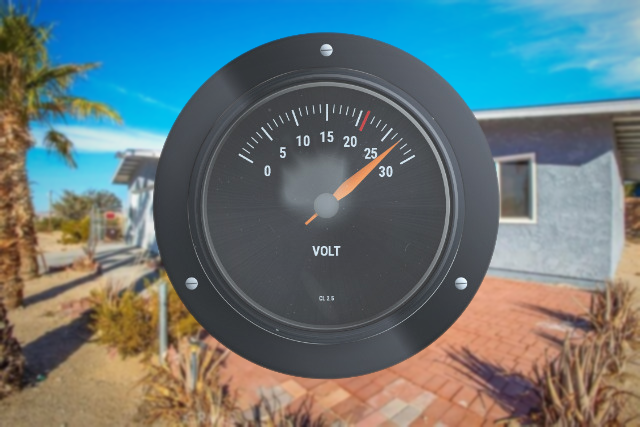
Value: 27 V
